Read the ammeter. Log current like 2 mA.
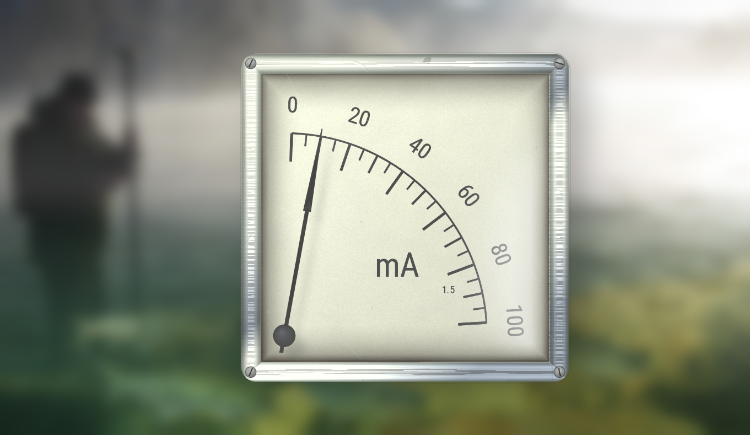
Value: 10 mA
